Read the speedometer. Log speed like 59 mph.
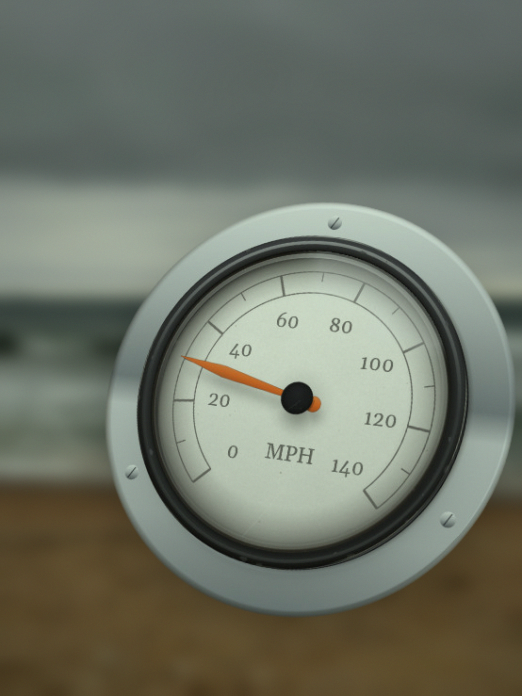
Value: 30 mph
